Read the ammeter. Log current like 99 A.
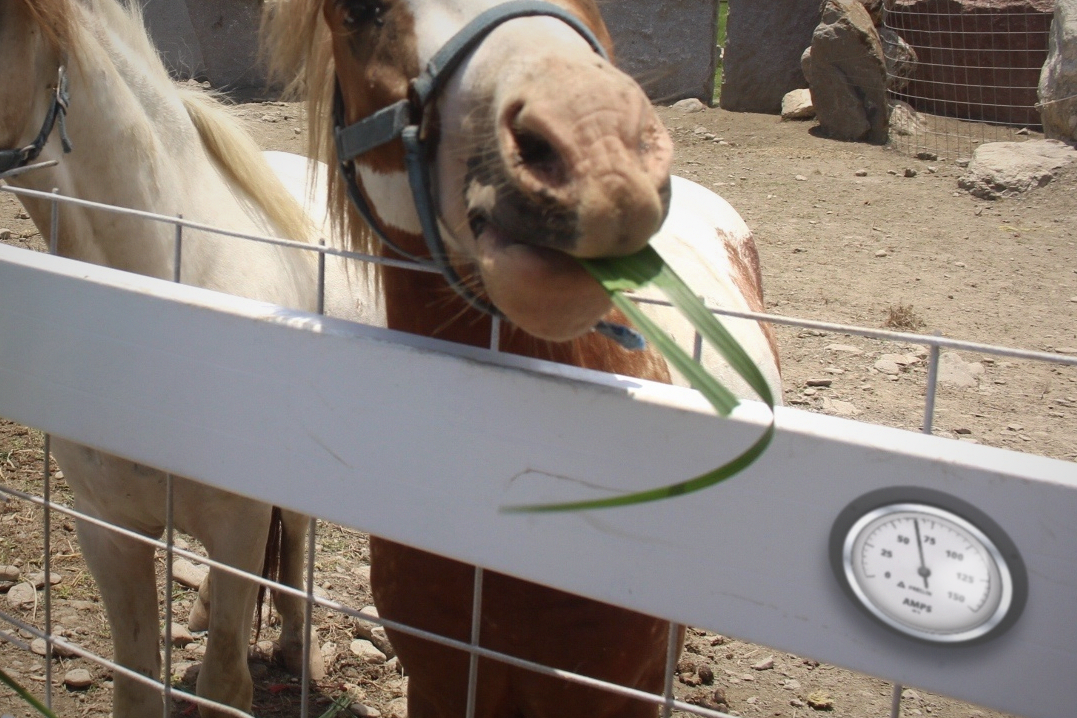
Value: 65 A
